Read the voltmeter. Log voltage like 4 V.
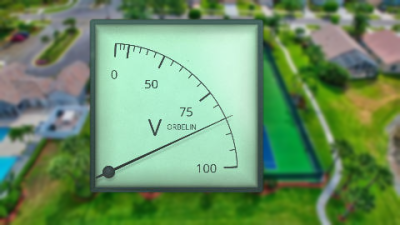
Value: 85 V
